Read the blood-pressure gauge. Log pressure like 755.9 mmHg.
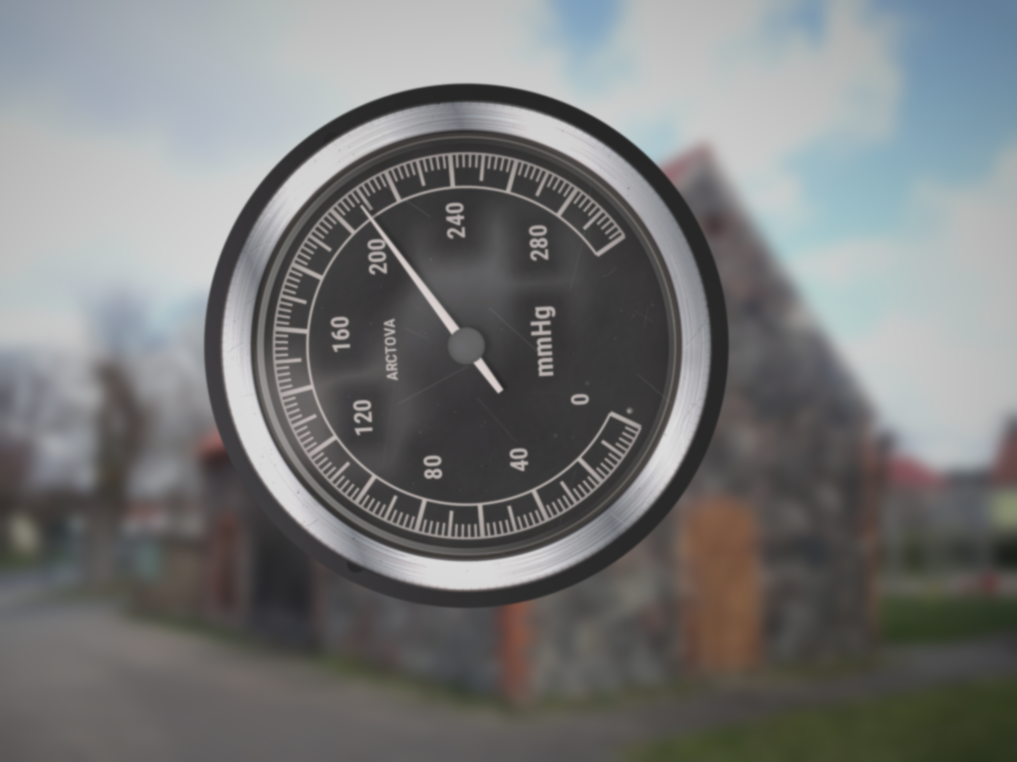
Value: 208 mmHg
